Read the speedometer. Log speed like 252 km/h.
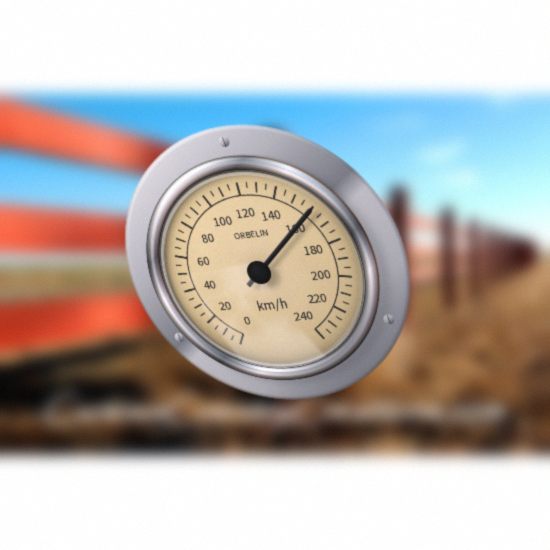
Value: 160 km/h
